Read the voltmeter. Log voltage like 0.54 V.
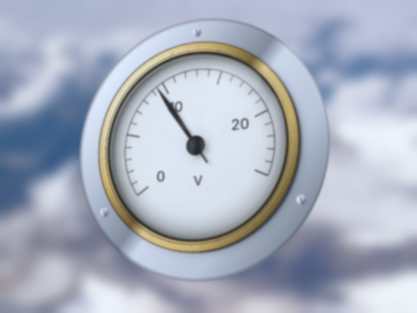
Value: 9.5 V
